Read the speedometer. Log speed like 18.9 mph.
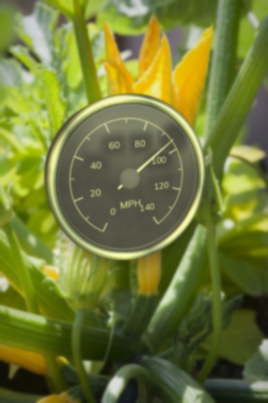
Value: 95 mph
